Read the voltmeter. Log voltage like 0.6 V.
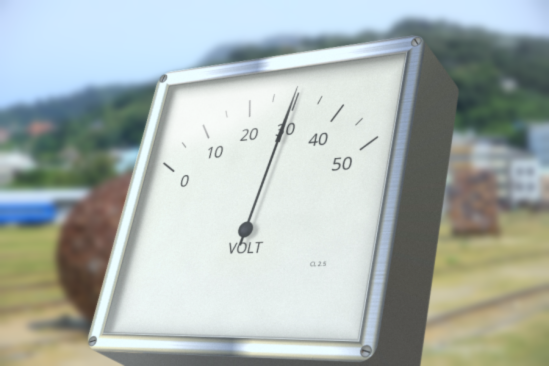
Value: 30 V
